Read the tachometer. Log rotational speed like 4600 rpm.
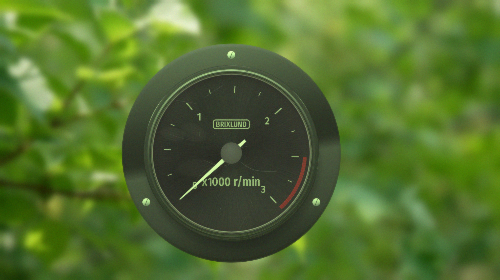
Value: 0 rpm
